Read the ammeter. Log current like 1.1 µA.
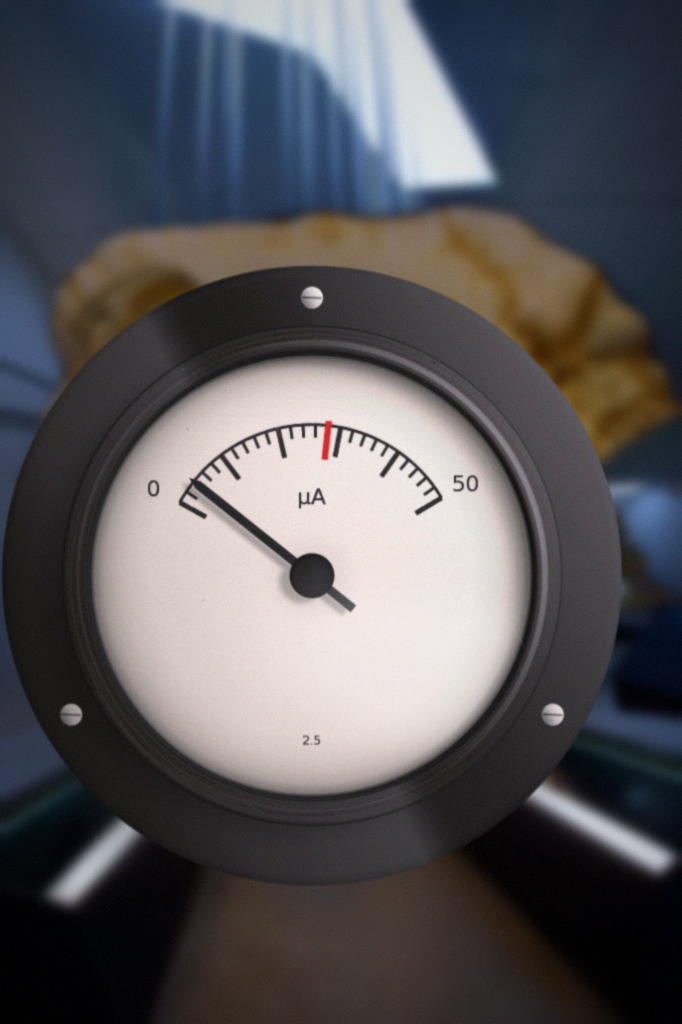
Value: 4 µA
